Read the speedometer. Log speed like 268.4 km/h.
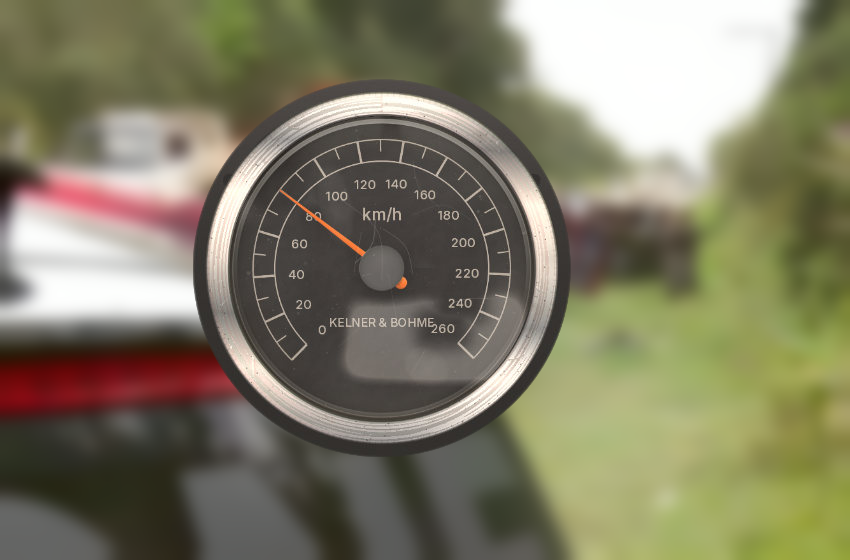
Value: 80 km/h
